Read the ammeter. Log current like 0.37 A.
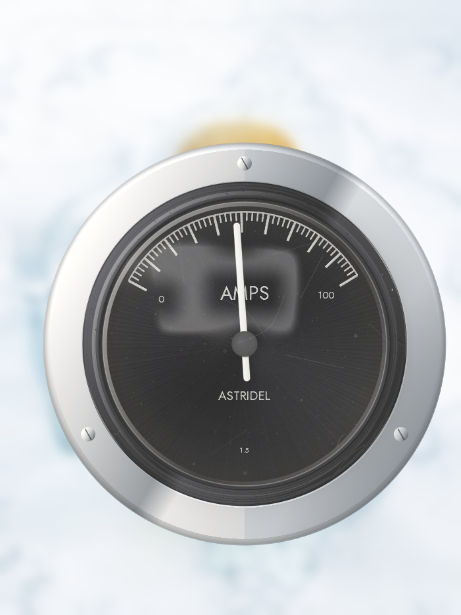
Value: 48 A
